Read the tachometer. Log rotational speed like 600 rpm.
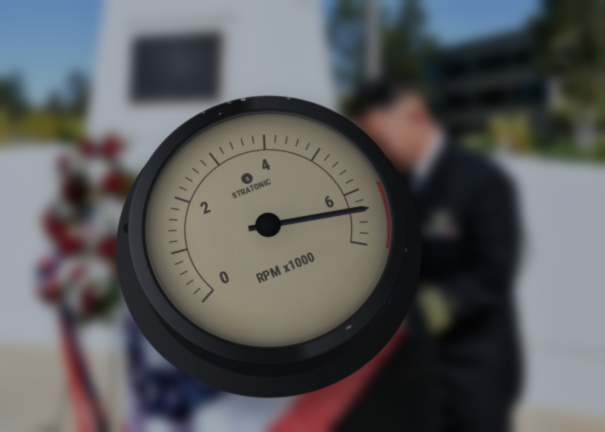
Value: 6400 rpm
